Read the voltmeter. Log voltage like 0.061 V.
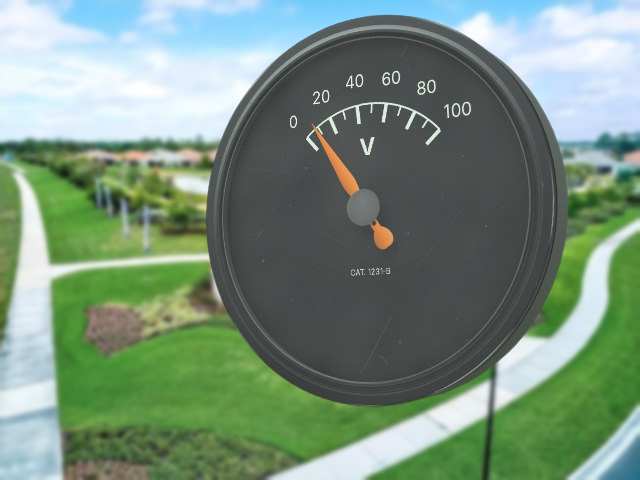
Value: 10 V
